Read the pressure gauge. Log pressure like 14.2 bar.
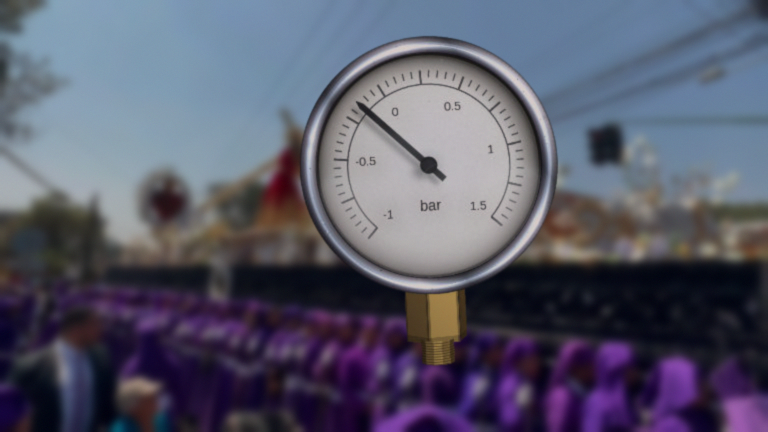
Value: -0.15 bar
